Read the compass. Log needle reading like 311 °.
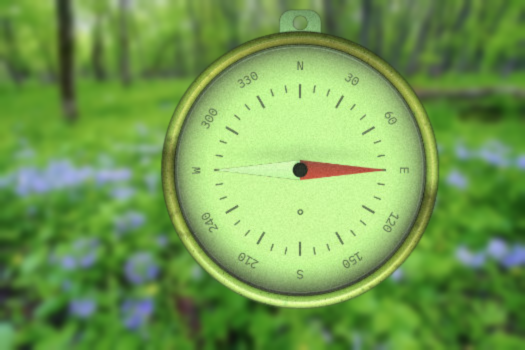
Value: 90 °
